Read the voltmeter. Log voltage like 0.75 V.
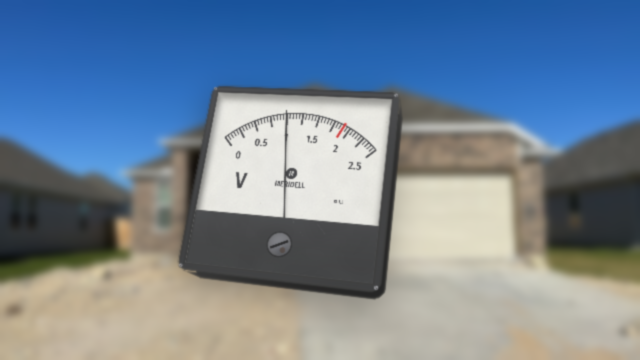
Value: 1 V
